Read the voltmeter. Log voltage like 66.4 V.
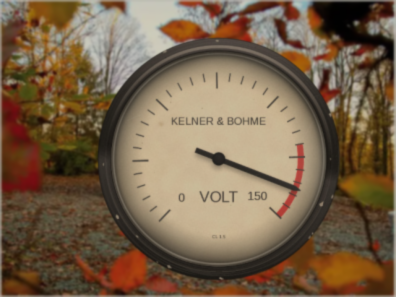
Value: 137.5 V
